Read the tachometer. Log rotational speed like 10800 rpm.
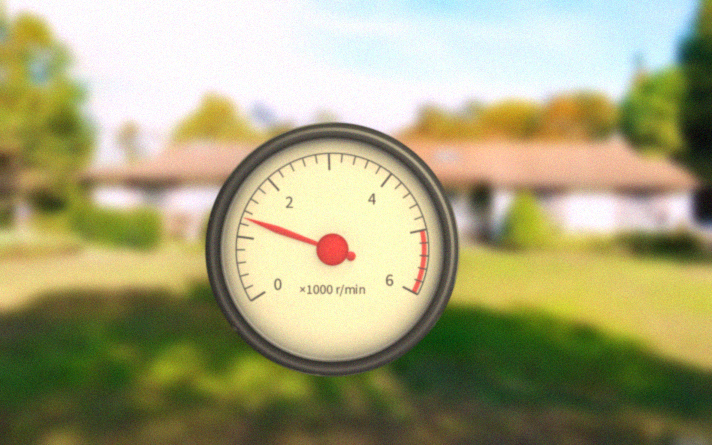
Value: 1300 rpm
